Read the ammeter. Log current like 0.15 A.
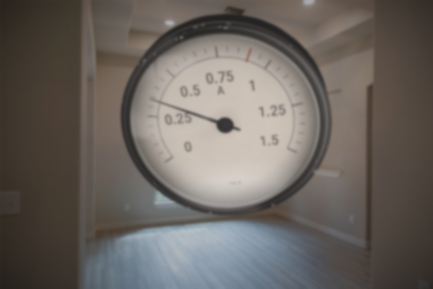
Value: 0.35 A
